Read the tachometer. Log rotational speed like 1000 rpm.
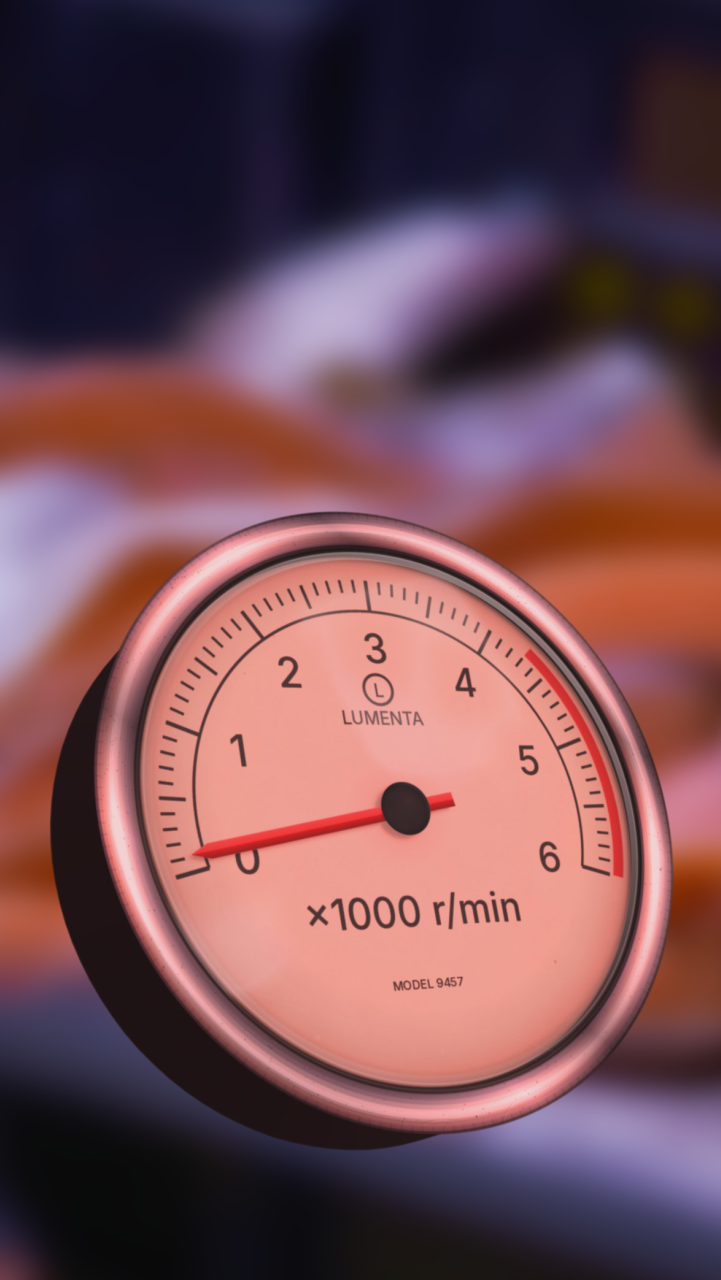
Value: 100 rpm
